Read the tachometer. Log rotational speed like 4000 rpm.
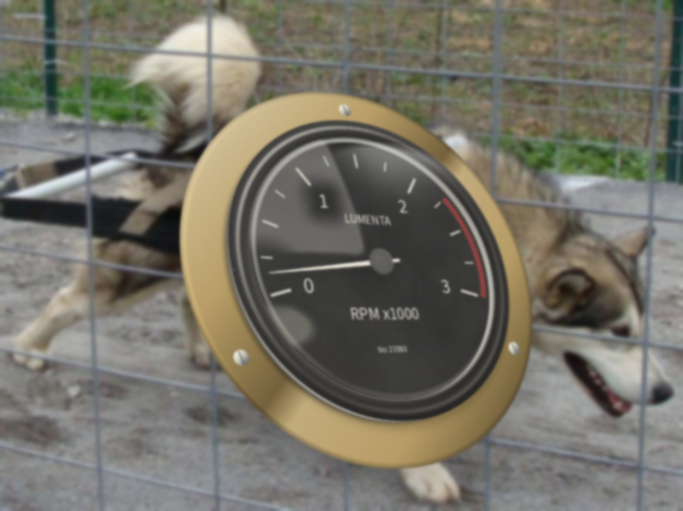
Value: 125 rpm
